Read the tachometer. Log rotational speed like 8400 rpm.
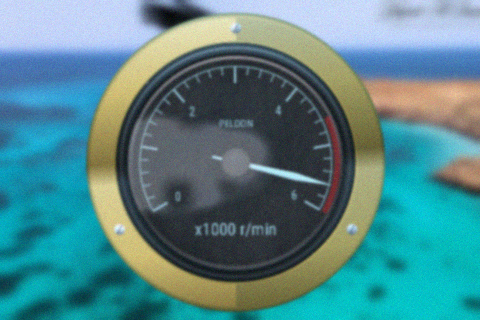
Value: 5600 rpm
